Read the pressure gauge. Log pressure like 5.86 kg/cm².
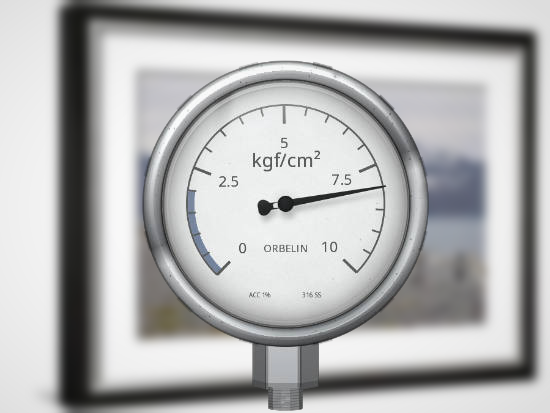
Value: 8 kg/cm²
